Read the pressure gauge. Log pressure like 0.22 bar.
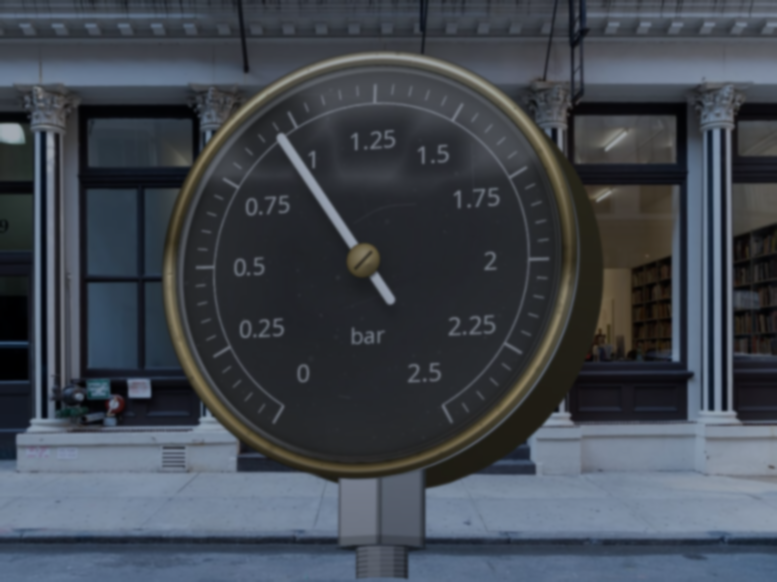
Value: 0.95 bar
